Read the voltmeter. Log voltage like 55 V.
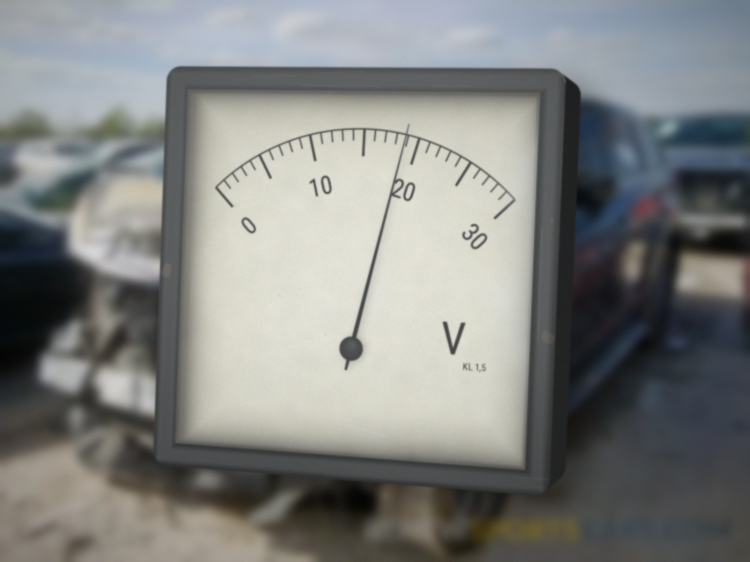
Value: 19 V
